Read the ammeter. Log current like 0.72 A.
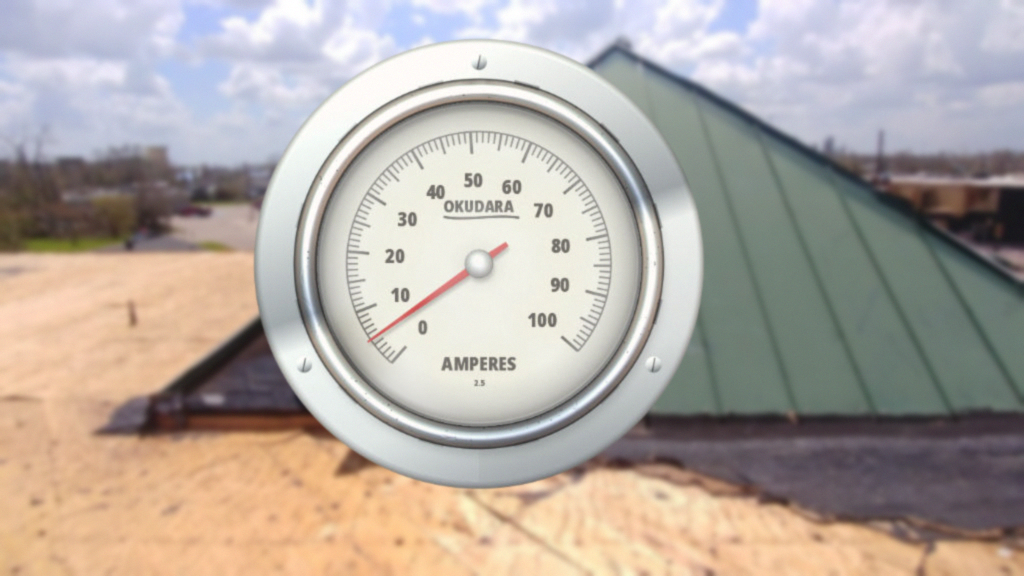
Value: 5 A
